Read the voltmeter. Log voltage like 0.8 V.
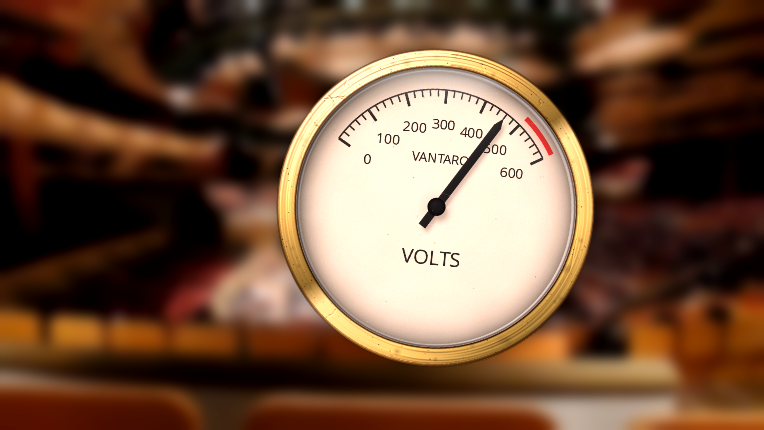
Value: 460 V
